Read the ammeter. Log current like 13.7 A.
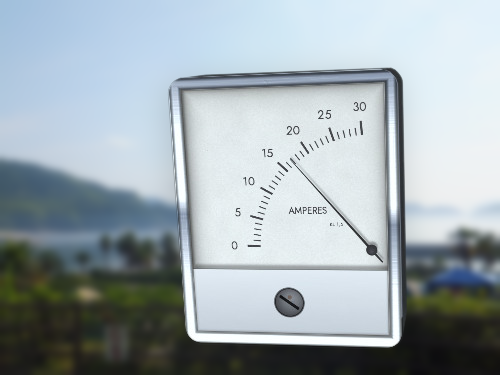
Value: 17 A
